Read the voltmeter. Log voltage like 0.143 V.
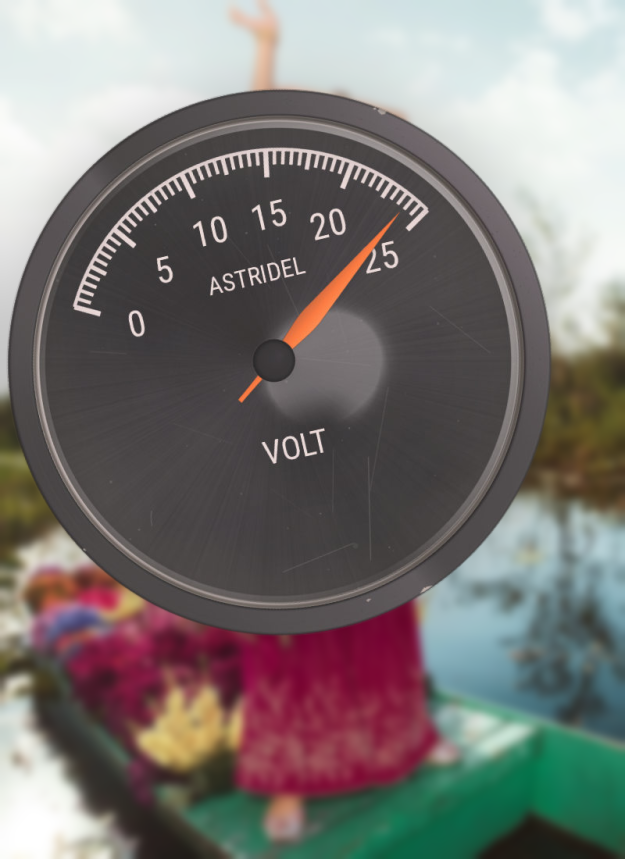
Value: 24 V
